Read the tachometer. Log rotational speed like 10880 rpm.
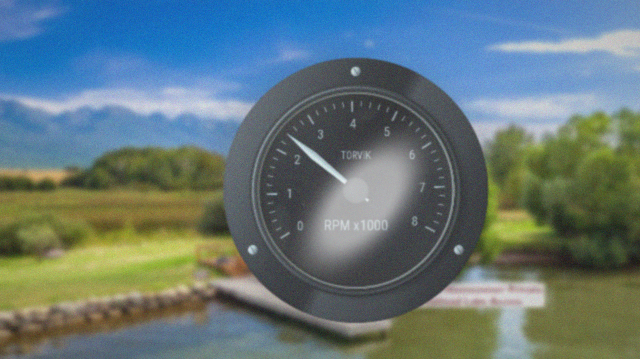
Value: 2400 rpm
